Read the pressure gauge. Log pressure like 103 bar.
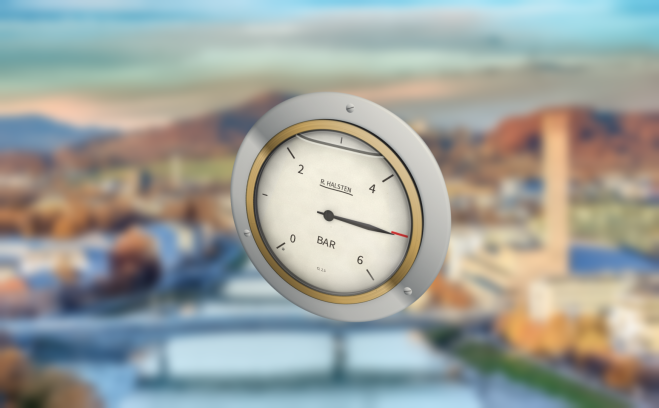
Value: 5 bar
